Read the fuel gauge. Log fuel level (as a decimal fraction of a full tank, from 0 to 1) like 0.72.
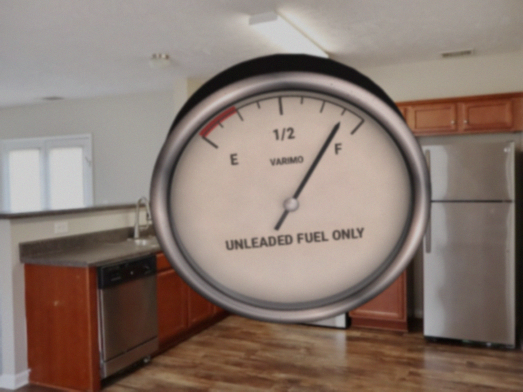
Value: 0.875
